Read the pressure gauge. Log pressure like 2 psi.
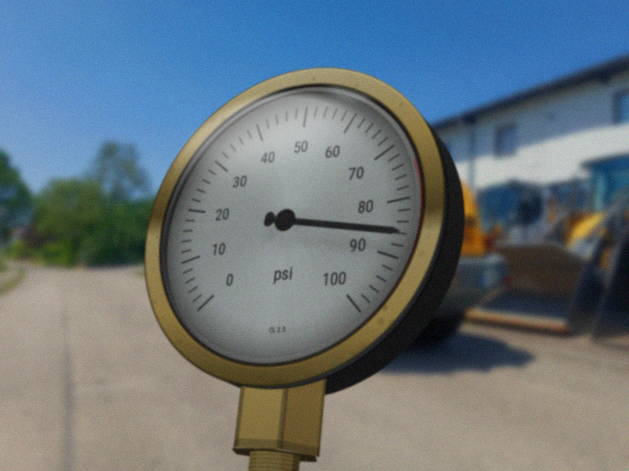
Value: 86 psi
